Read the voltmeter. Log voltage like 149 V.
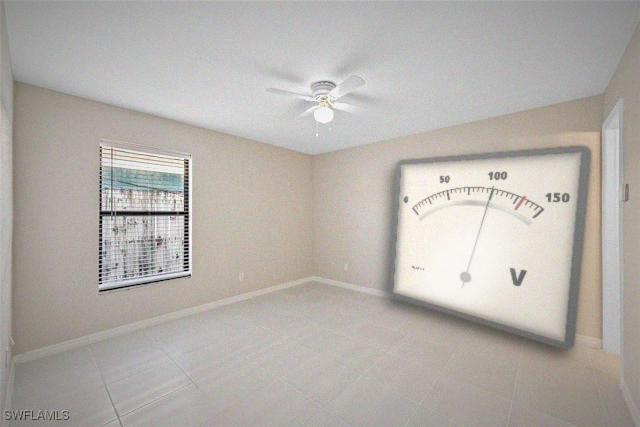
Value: 100 V
